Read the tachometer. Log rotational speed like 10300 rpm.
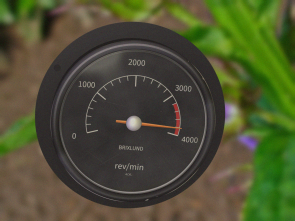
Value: 3800 rpm
